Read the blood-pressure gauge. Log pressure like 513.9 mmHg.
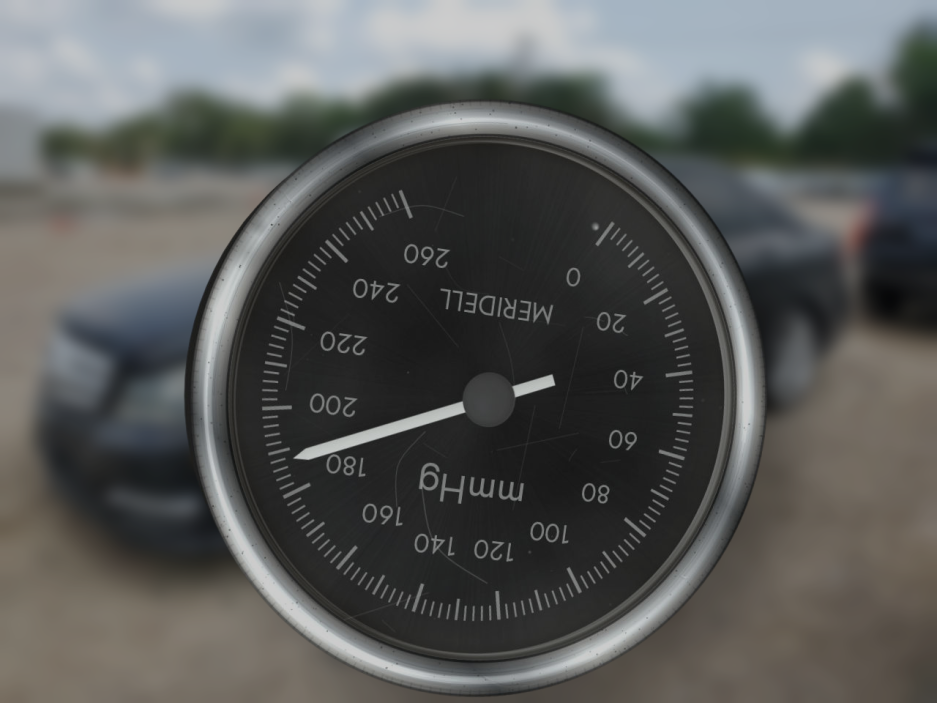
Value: 188 mmHg
